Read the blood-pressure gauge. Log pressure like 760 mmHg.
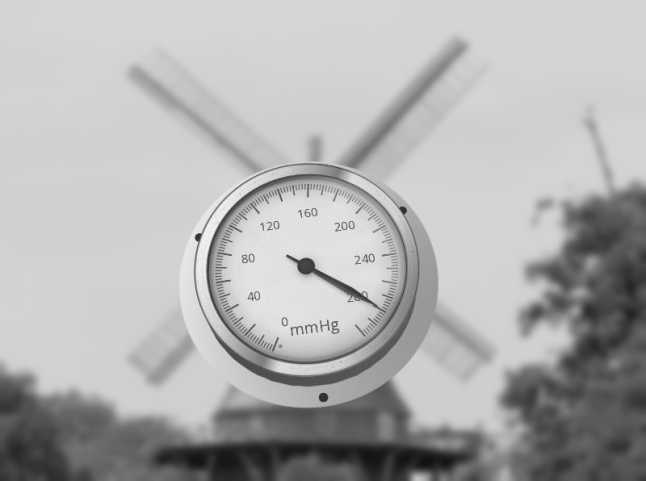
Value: 280 mmHg
